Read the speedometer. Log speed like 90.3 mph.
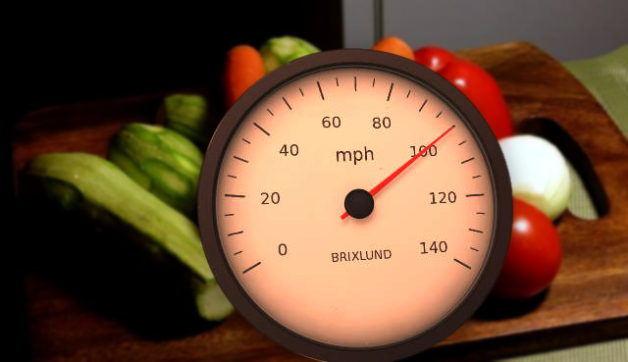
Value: 100 mph
